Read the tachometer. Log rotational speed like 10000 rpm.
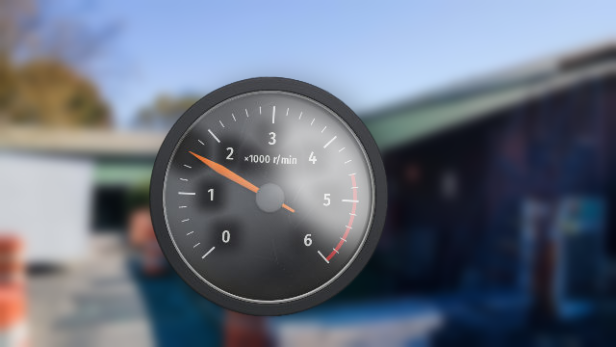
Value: 1600 rpm
